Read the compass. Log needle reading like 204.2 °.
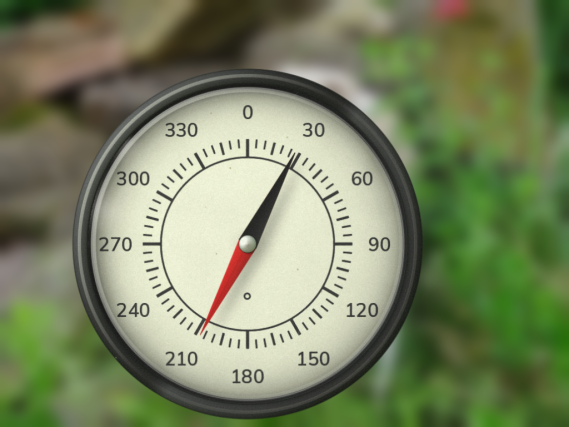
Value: 207.5 °
